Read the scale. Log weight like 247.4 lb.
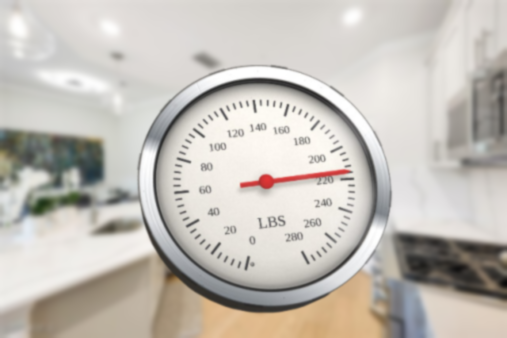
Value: 216 lb
